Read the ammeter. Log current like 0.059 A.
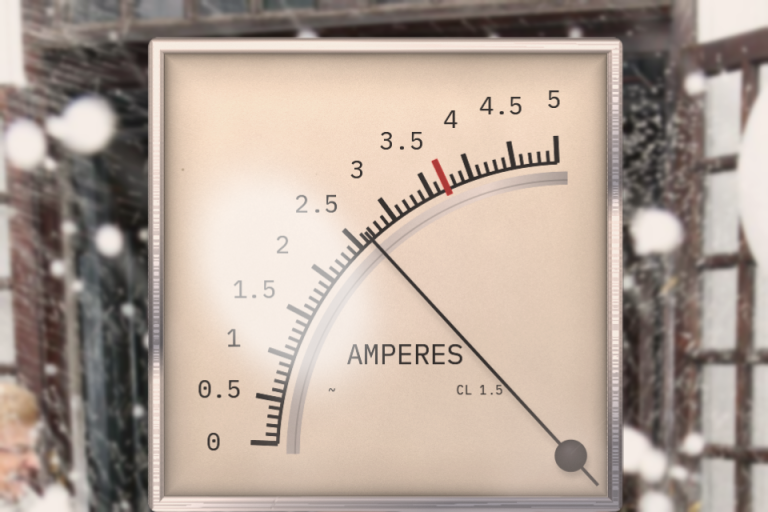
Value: 2.65 A
